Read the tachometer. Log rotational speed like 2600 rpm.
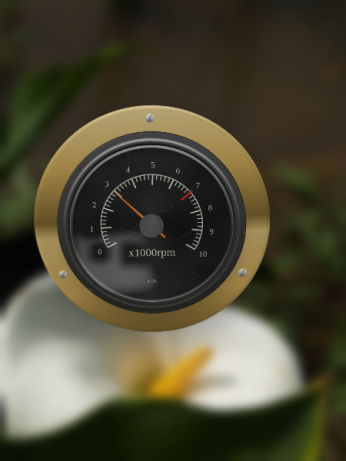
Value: 3000 rpm
